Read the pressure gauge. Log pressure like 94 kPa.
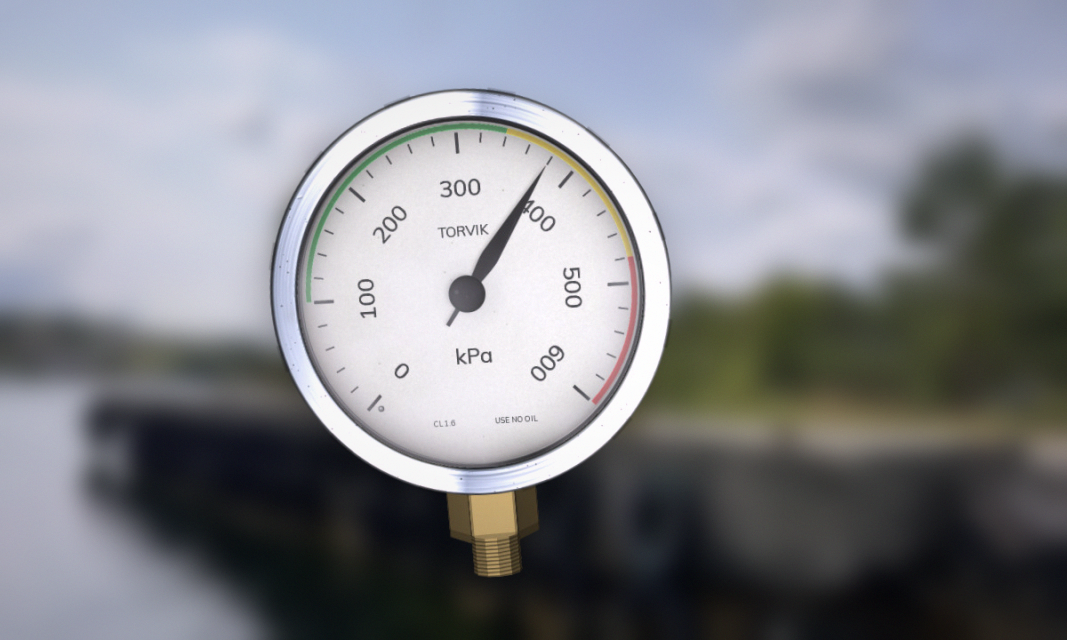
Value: 380 kPa
